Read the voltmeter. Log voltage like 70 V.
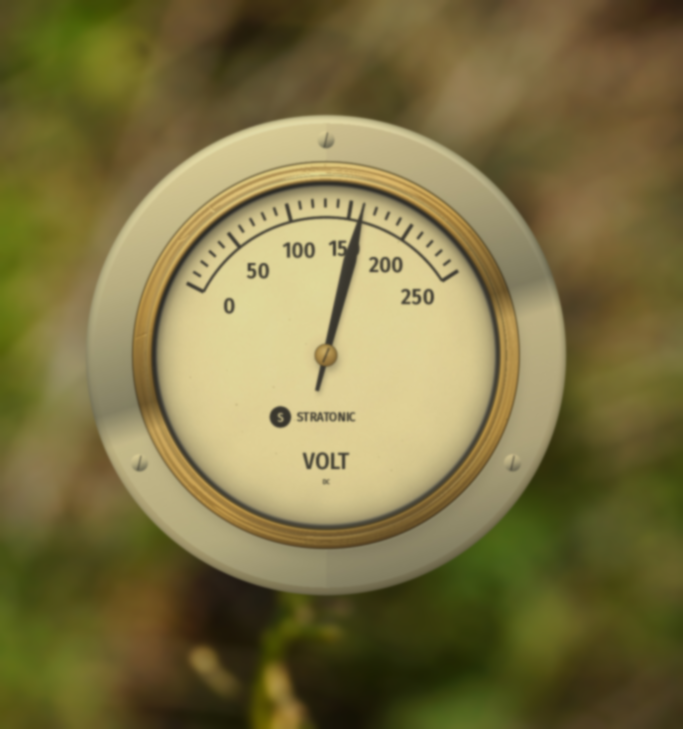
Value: 160 V
